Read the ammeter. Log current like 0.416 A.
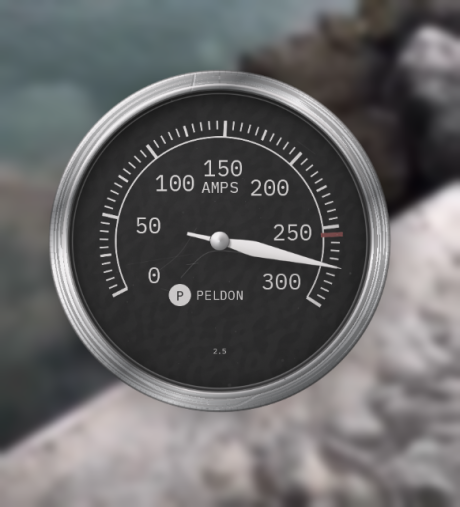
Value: 275 A
